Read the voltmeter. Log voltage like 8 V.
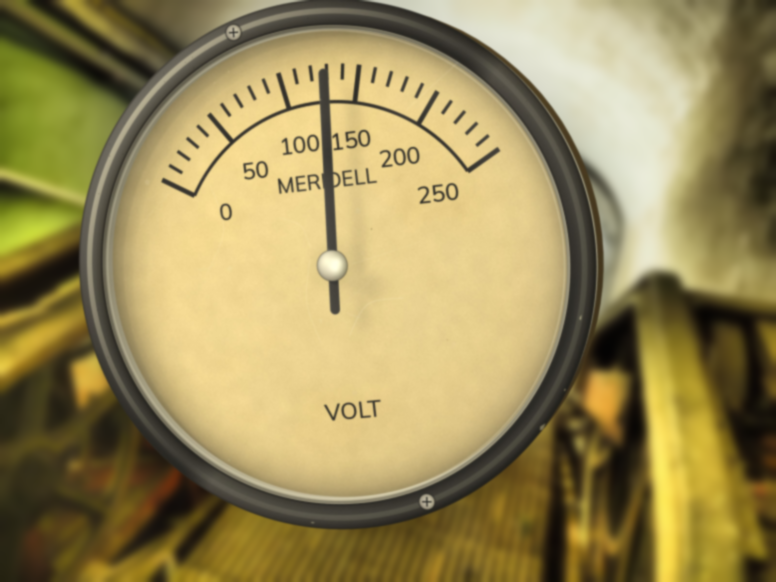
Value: 130 V
